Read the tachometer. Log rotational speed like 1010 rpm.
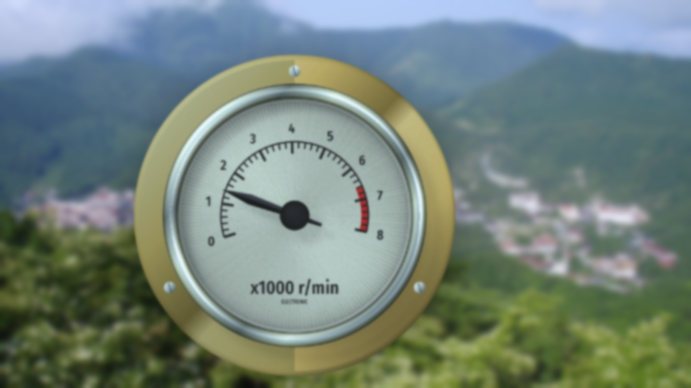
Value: 1400 rpm
